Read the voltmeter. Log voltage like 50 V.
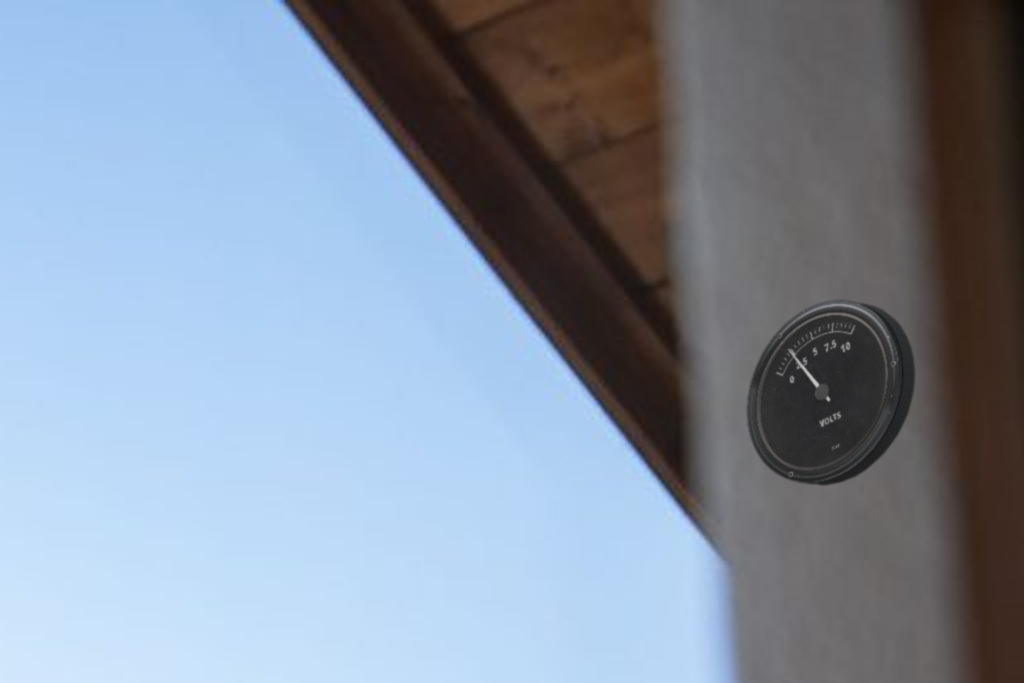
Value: 2.5 V
